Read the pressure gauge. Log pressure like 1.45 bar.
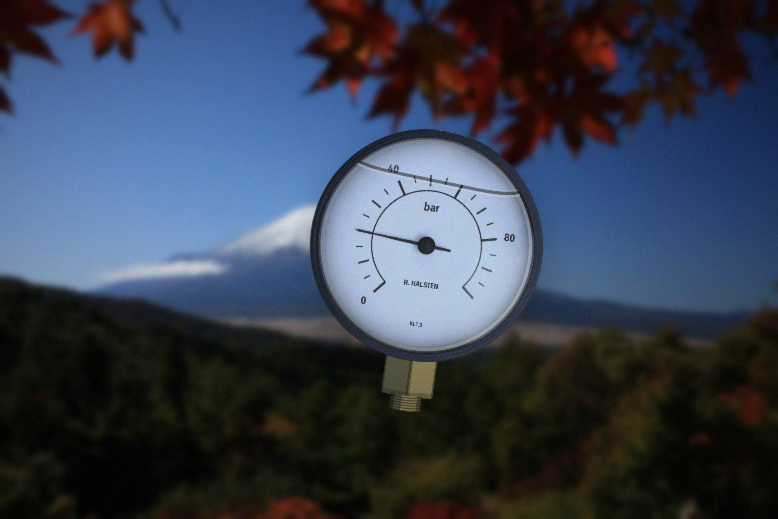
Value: 20 bar
